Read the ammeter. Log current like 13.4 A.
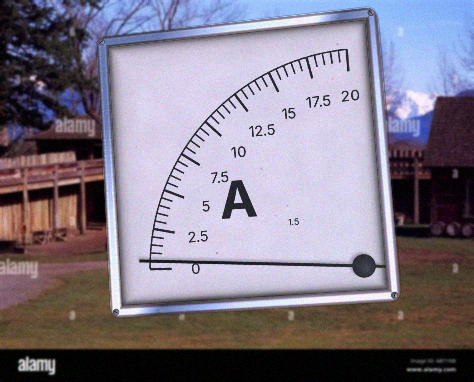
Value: 0.5 A
